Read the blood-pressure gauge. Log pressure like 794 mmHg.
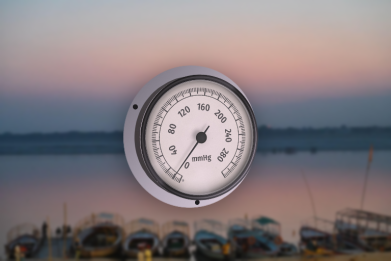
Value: 10 mmHg
